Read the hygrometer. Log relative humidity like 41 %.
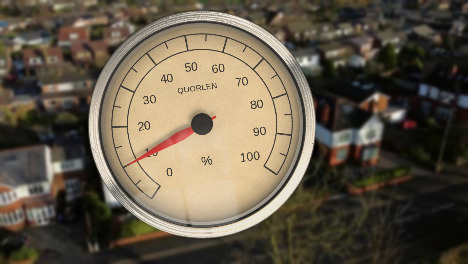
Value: 10 %
